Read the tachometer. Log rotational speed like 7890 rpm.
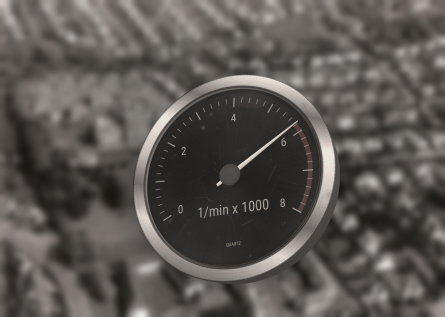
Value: 5800 rpm
